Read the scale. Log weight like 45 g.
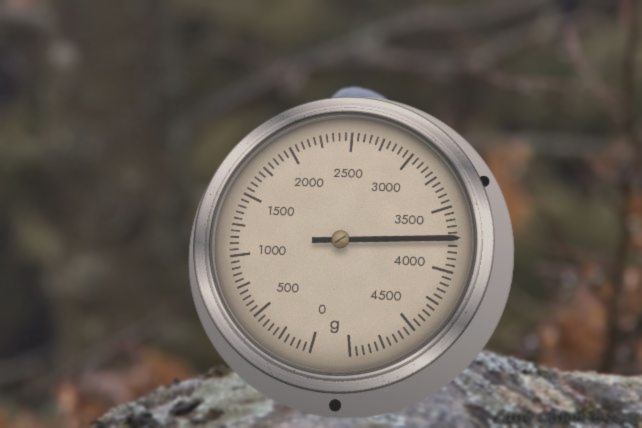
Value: 3750 g
